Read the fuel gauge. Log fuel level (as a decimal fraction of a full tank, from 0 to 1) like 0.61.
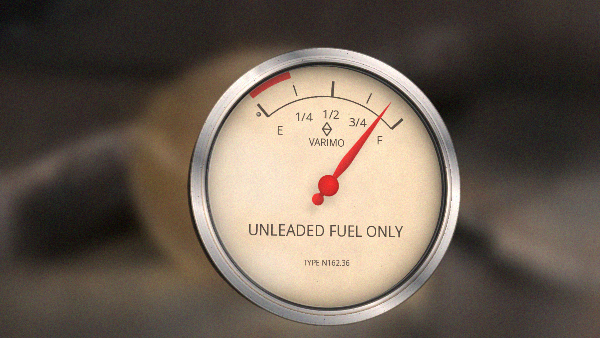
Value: 0.875
